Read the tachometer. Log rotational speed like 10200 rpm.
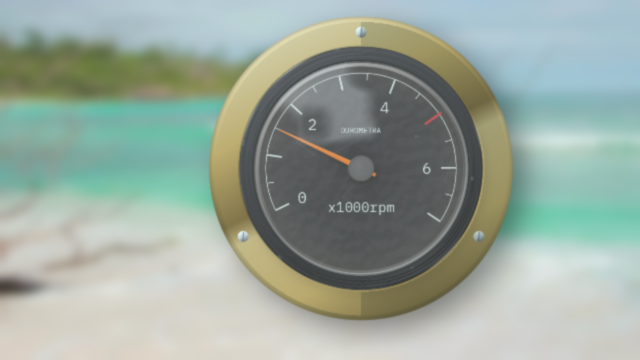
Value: 1500 rpm
